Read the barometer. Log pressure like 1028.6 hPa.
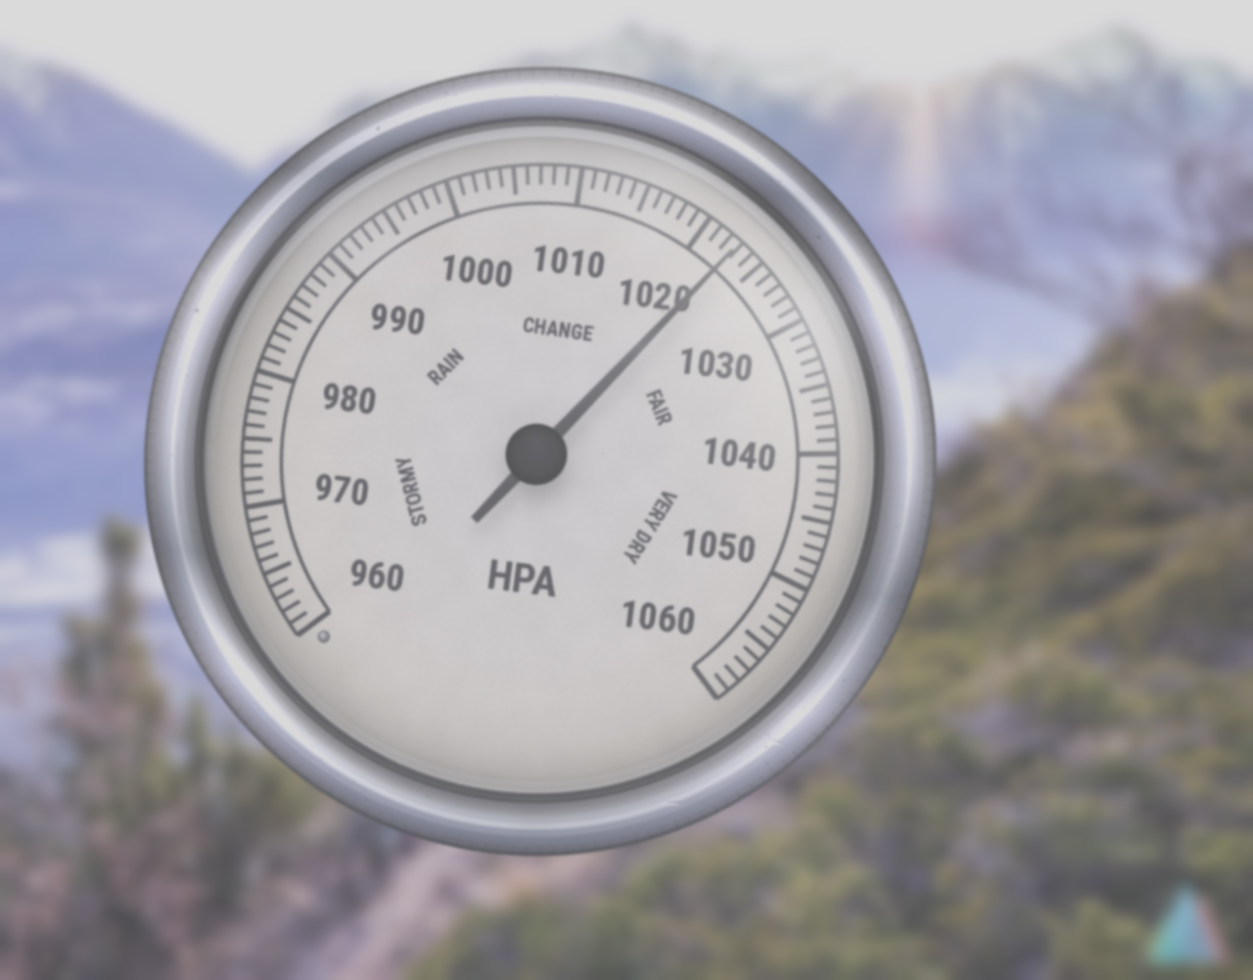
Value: 1023 hPa
